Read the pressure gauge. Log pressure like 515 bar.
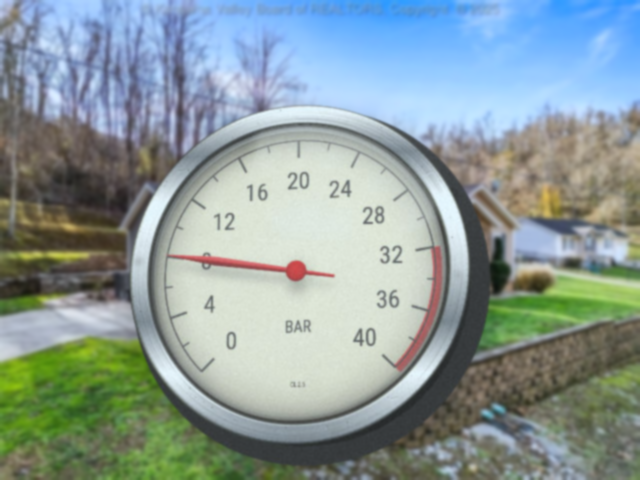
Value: 8 bar
